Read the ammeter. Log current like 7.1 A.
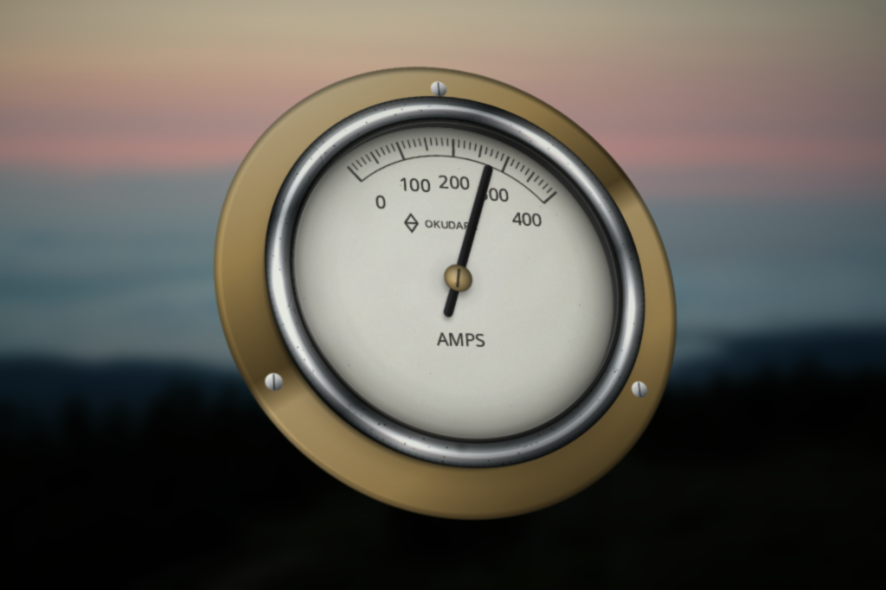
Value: 270 A
